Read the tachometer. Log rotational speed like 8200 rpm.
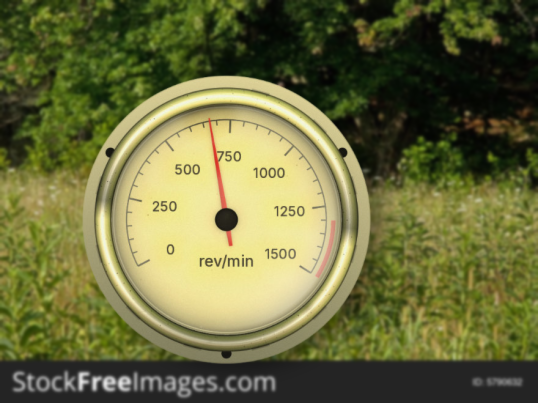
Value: 675 rpm
